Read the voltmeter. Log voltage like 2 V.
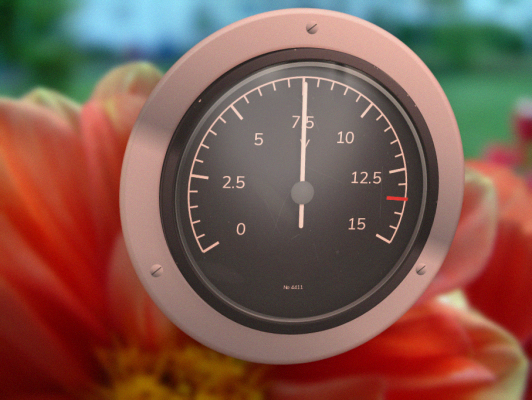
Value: 7.5 V
